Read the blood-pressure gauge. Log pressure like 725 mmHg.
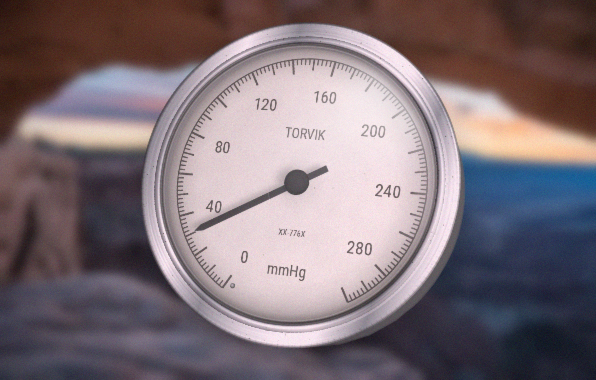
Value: 30 mmHg
